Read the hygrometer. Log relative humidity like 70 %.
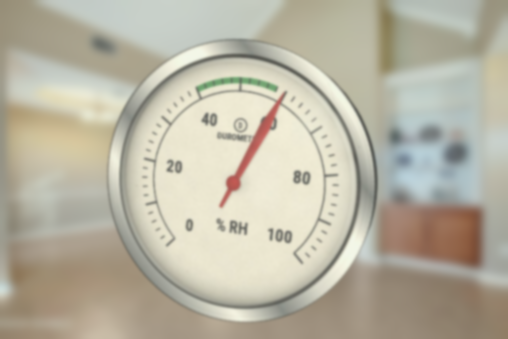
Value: 60 %
